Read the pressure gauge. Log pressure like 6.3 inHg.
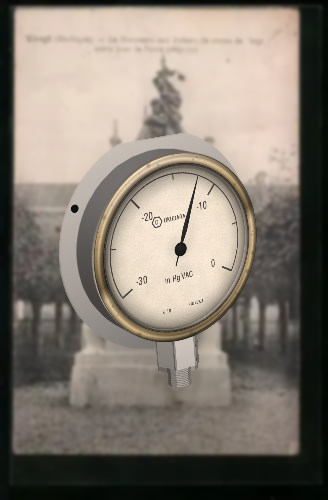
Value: -12.5 inHg
